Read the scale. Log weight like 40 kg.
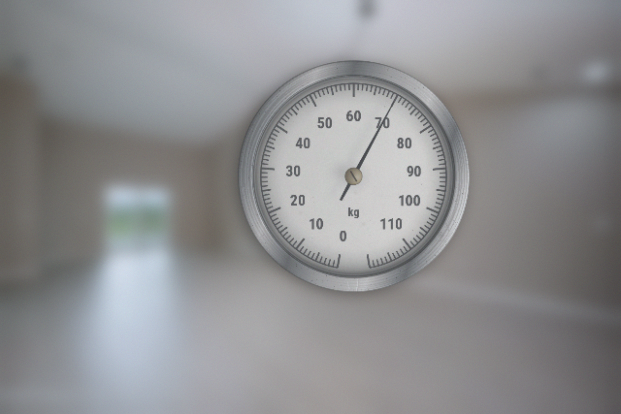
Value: 70 kg
